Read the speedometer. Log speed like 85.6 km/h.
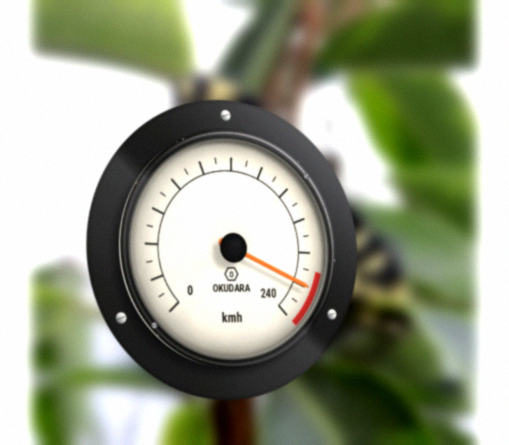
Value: 220 km/h
